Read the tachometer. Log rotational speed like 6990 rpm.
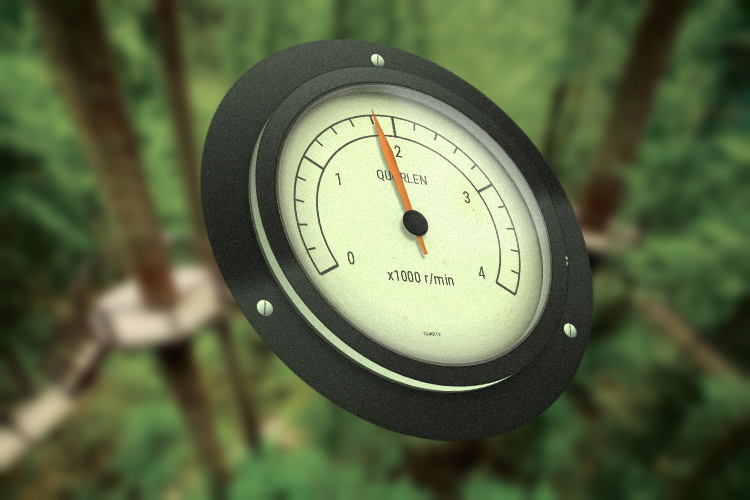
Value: 1800 rpm
